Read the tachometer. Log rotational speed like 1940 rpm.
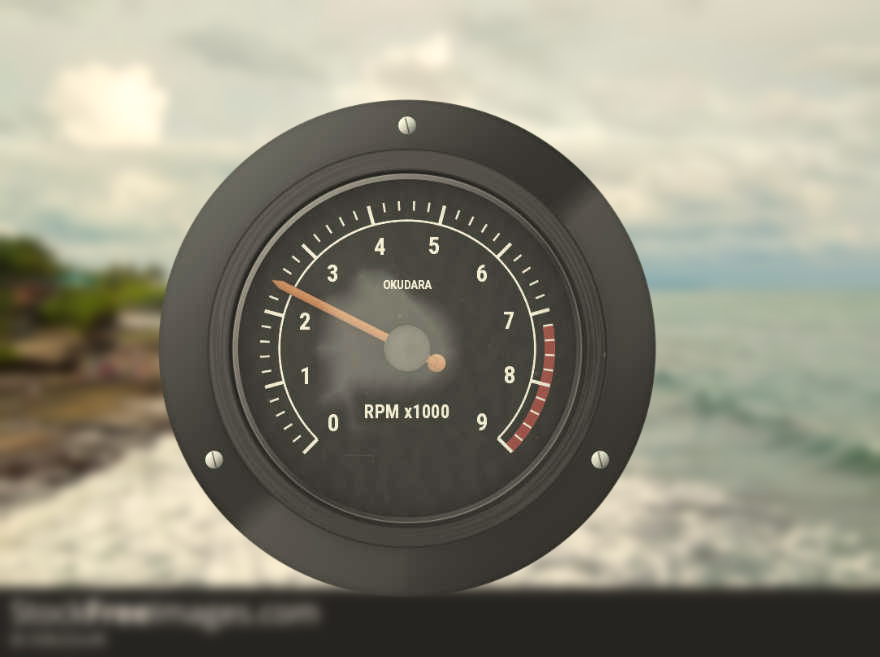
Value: 2400 rpm
